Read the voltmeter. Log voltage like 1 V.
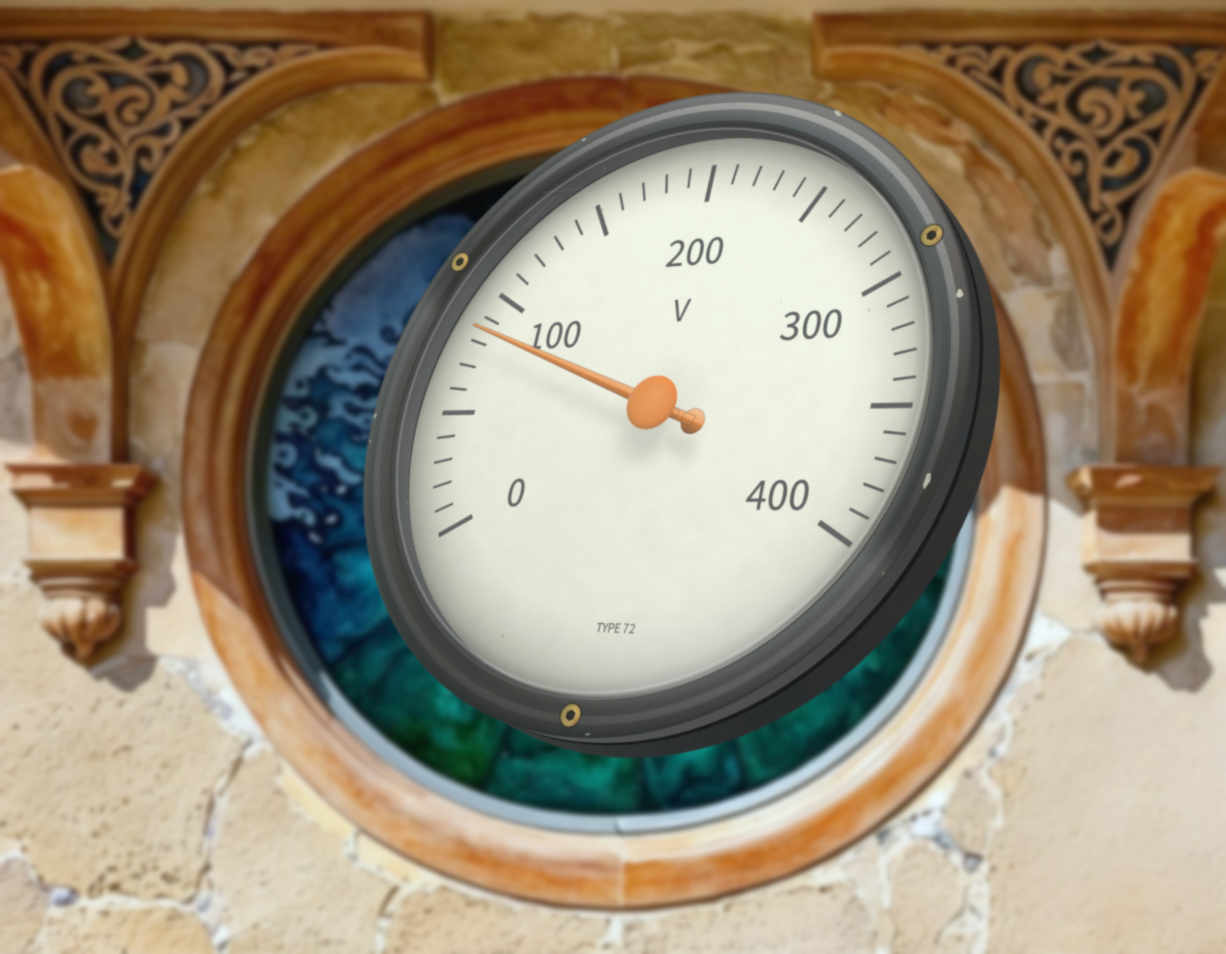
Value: 85 V
